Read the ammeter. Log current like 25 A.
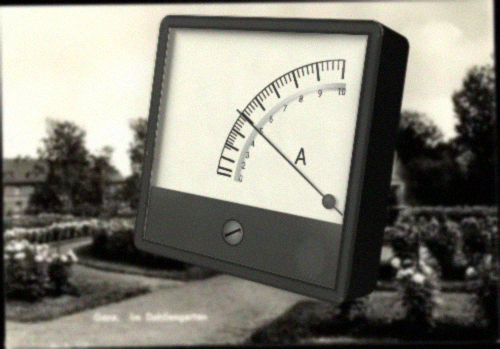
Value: 5 A
